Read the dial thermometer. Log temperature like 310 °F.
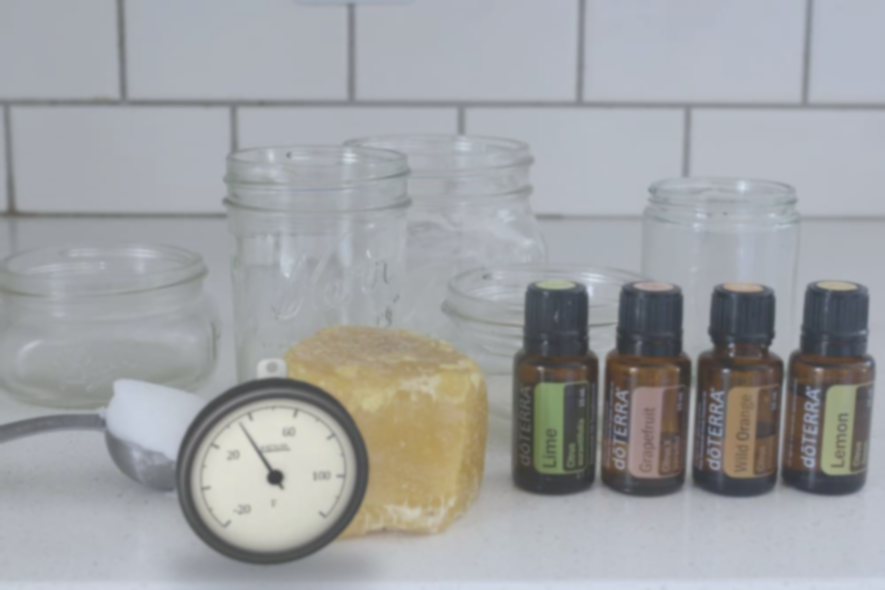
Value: 35 °F
